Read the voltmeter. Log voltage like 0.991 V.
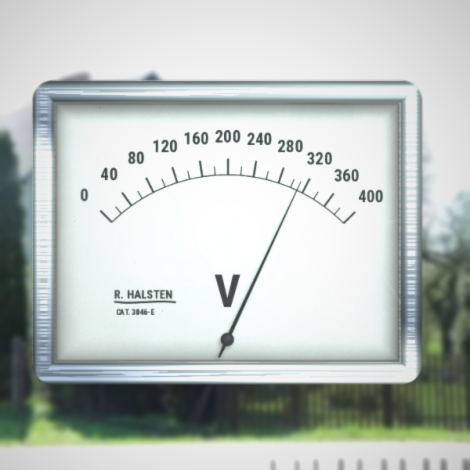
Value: 310 V
